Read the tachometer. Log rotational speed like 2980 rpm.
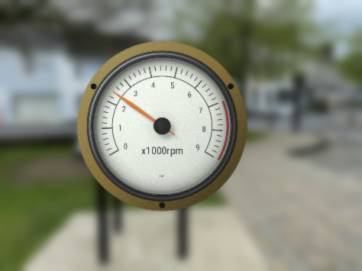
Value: 2400 rpm
